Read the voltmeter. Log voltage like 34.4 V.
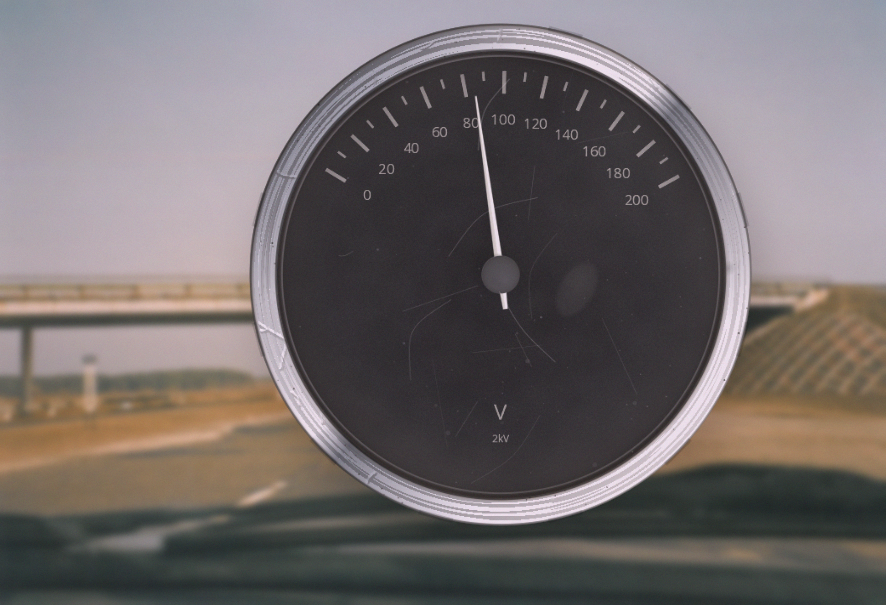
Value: 85 V
